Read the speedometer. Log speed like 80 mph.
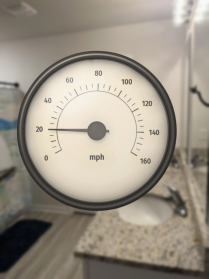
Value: 20 mph
